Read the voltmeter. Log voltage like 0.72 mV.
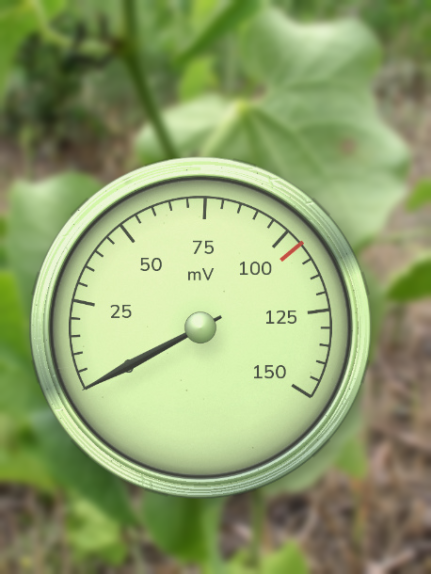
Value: 0 mV
